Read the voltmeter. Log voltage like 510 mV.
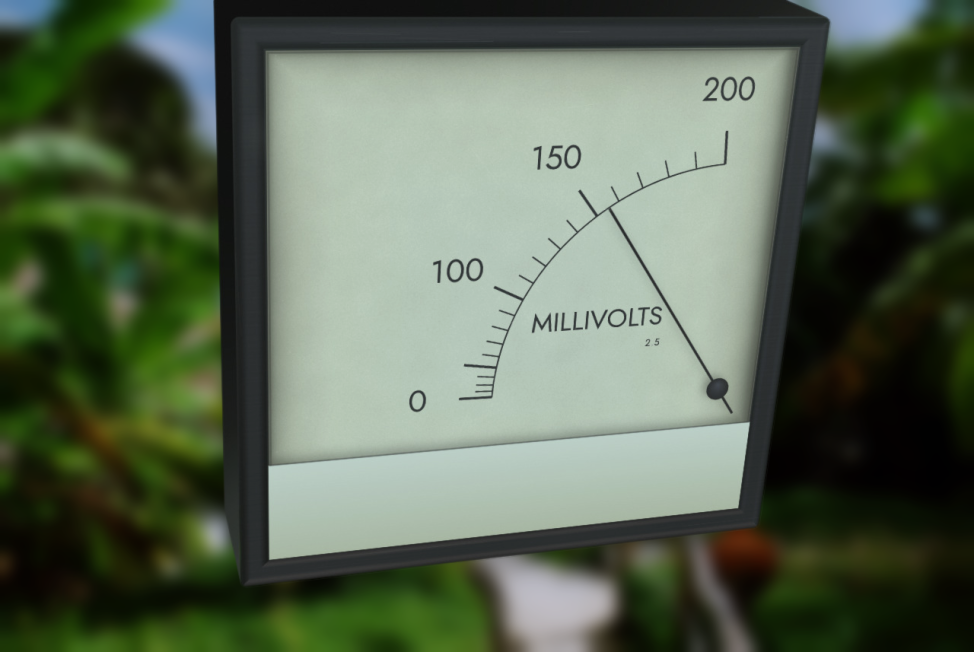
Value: 155 mV
